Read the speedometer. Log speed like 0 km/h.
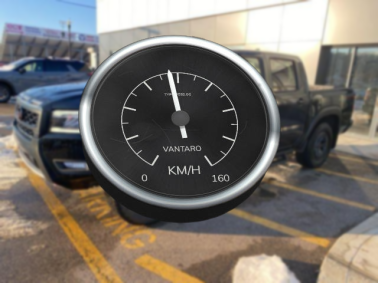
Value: 75 km/h
